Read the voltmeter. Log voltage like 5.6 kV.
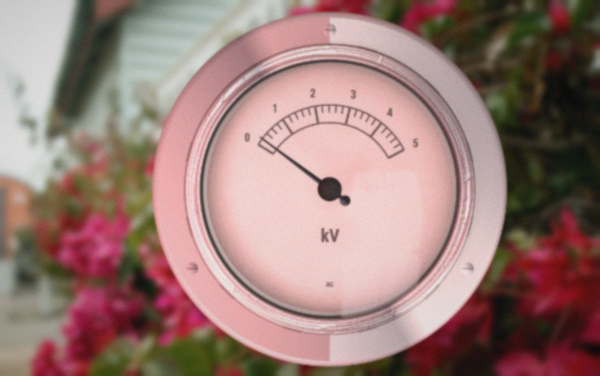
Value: 0.2 kV
